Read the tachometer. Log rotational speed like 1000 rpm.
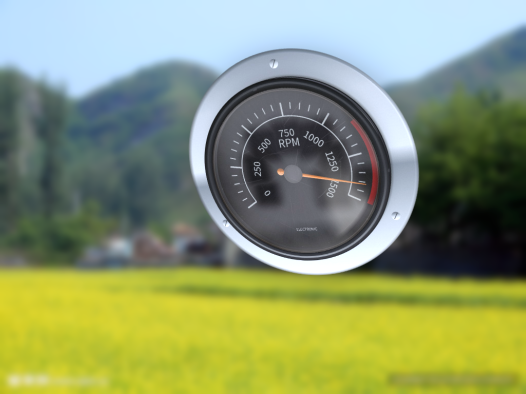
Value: 1400 rpm
